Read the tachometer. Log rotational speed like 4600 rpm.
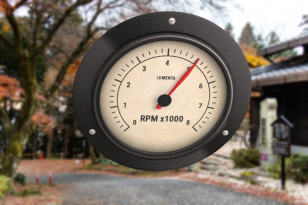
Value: 5000 rpm
